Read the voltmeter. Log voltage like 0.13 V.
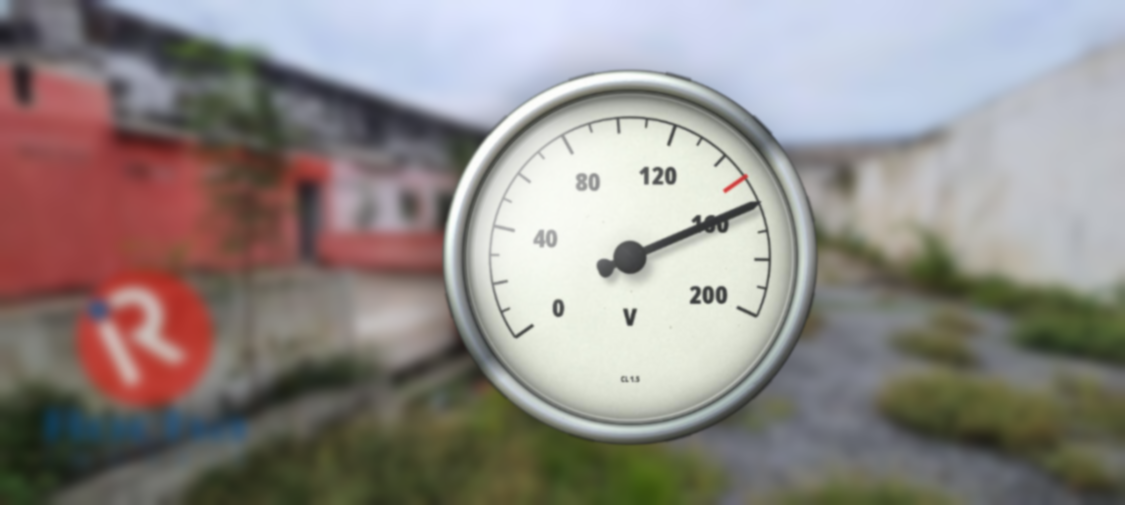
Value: 160 V
